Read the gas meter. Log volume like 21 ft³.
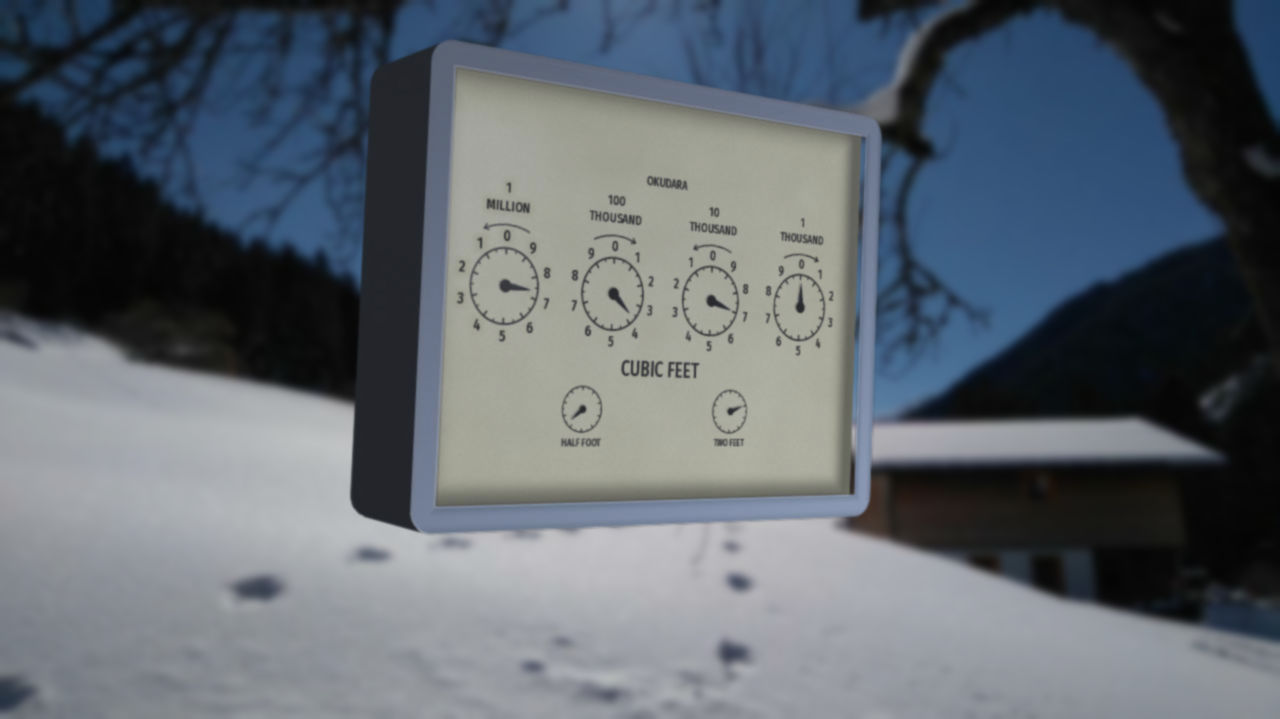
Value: 737000 ft³
